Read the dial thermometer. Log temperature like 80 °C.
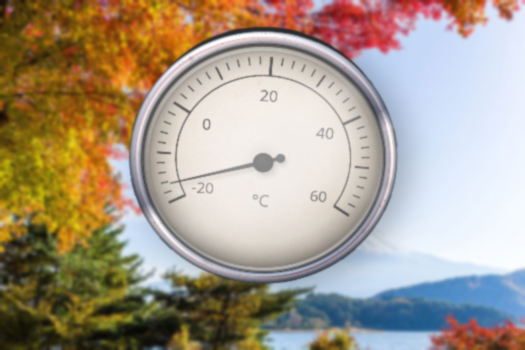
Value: -16 °C
